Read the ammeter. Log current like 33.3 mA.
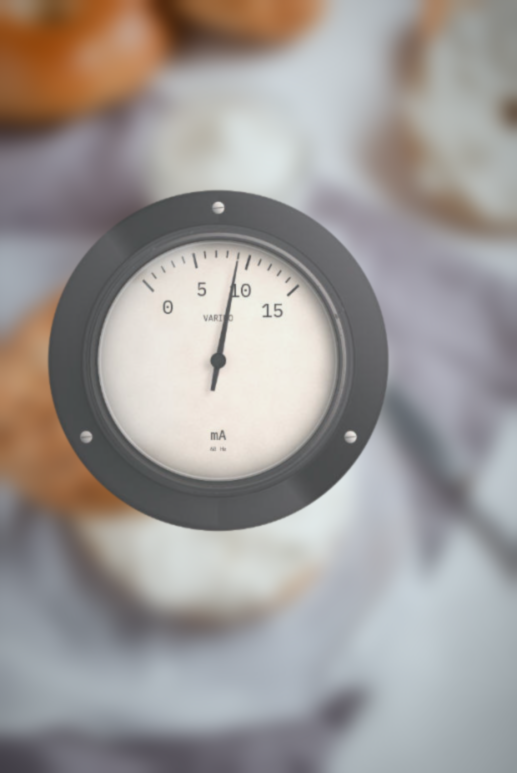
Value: 9 mA
